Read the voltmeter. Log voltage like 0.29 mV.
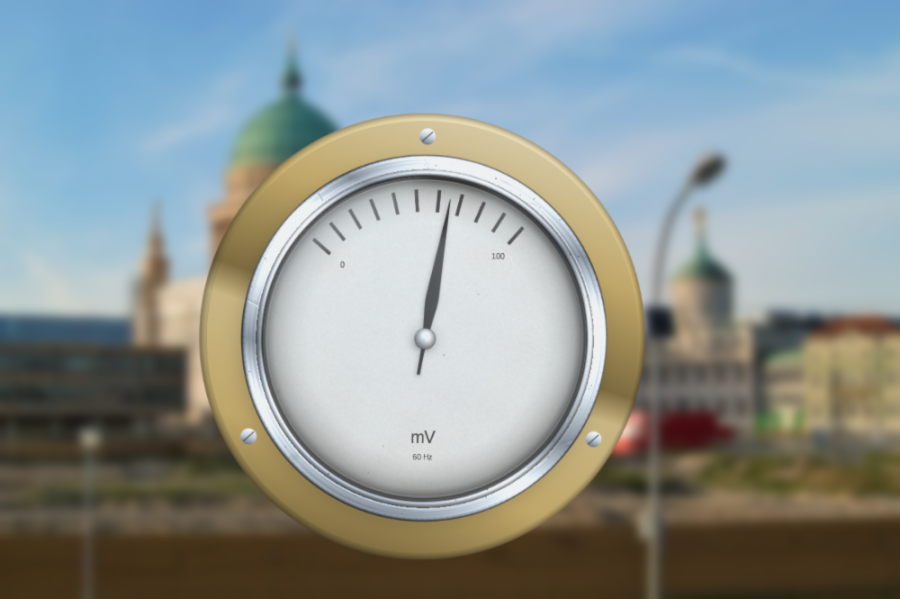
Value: 65 mV
